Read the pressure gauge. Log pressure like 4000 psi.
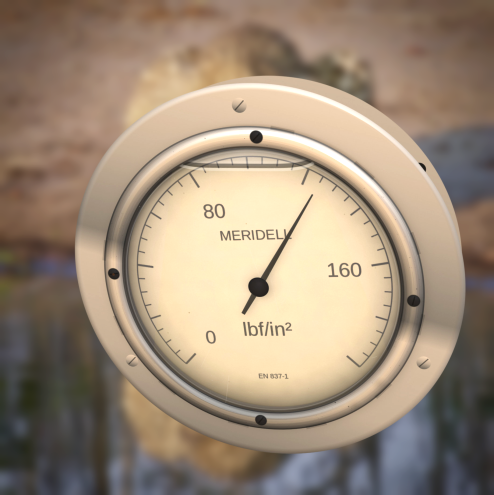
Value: 125 psi
